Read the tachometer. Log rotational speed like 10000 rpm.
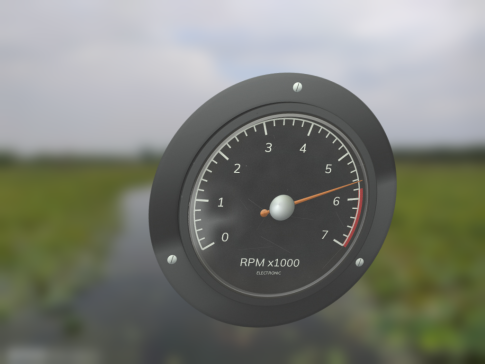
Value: 5600 rpm
